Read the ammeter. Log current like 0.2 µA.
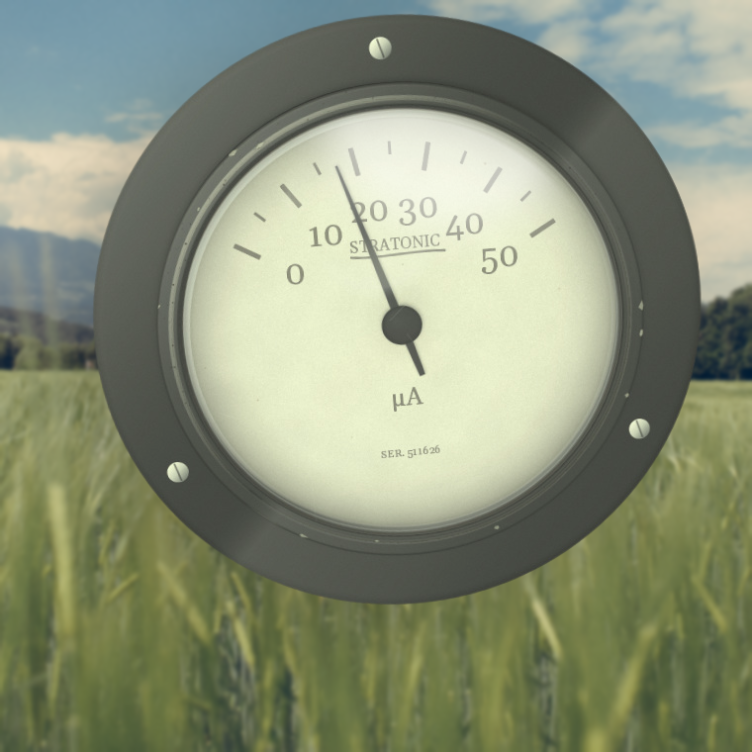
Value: 17.5 µA
